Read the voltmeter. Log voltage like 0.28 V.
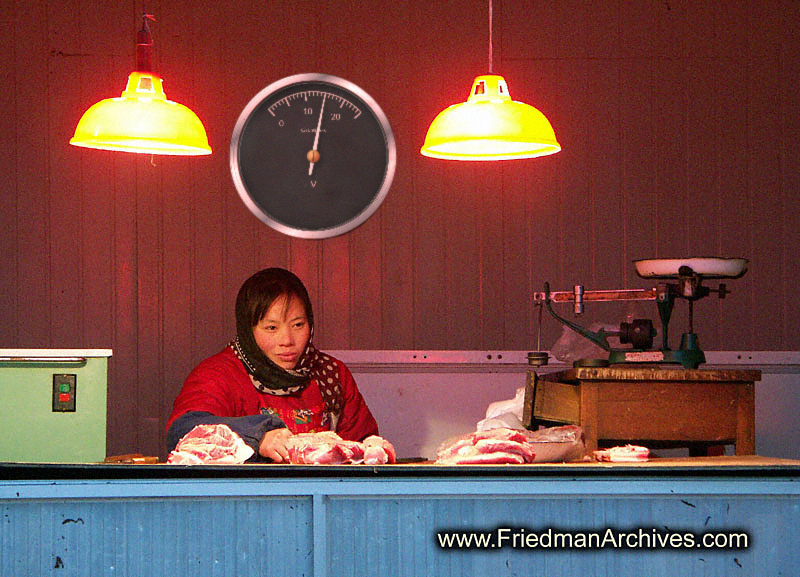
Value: 15 V
